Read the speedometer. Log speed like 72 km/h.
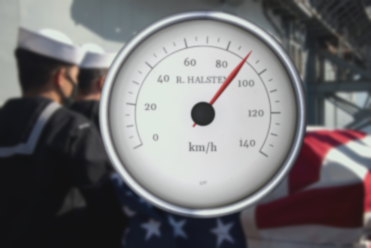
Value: 90 km/h
